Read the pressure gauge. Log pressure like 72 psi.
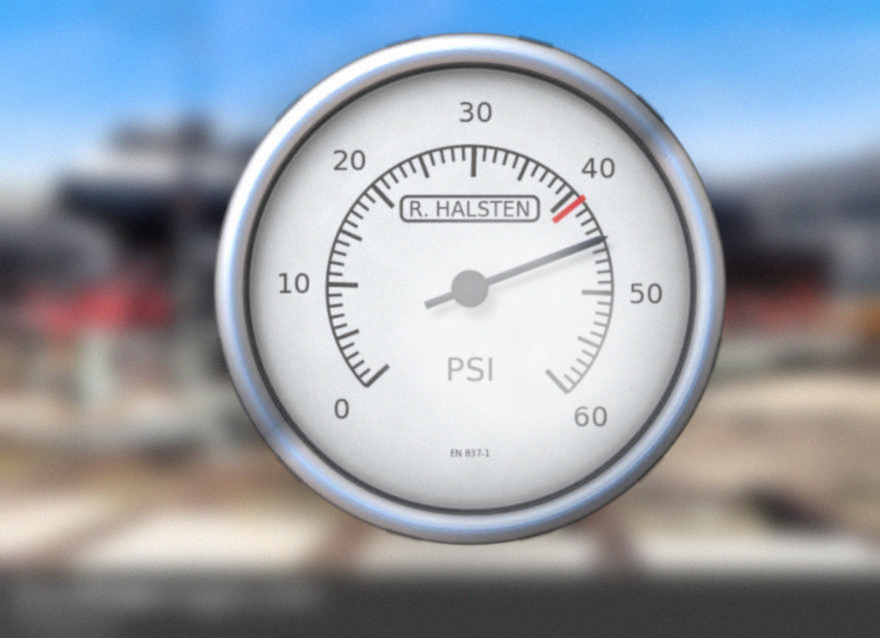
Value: 45 psi
